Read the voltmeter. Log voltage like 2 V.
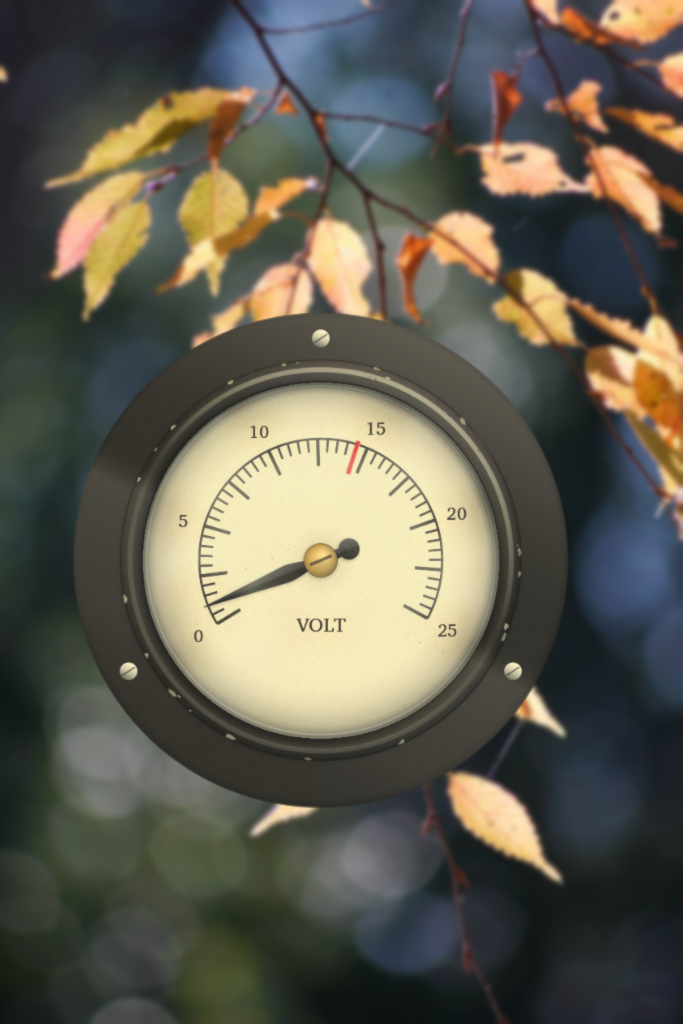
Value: 1 V
